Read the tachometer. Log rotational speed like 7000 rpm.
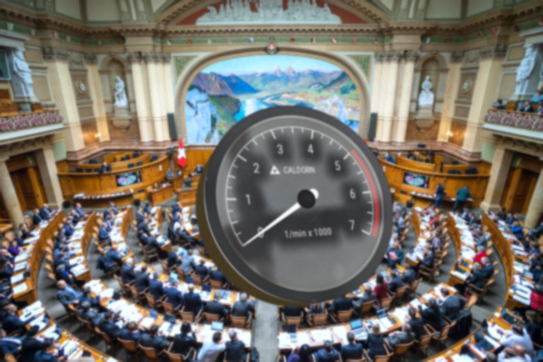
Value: 0 rpm
